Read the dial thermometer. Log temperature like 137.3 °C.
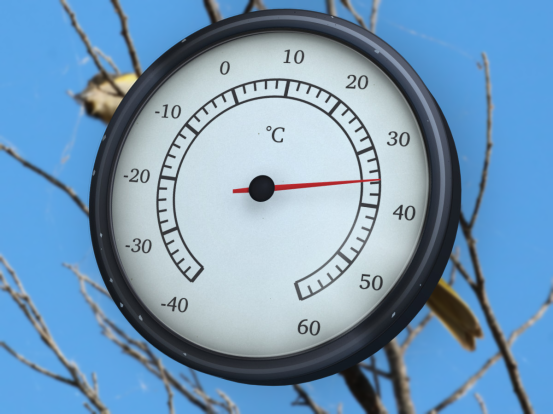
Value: 36 °C
